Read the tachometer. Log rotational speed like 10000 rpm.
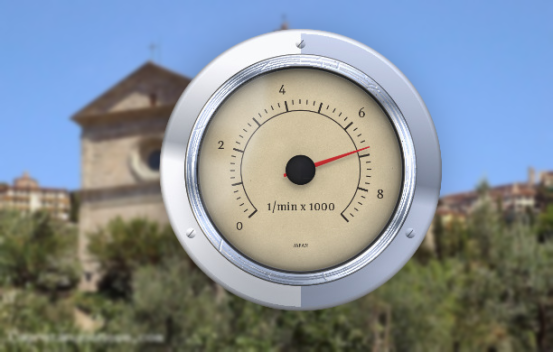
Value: 6800 rpm
